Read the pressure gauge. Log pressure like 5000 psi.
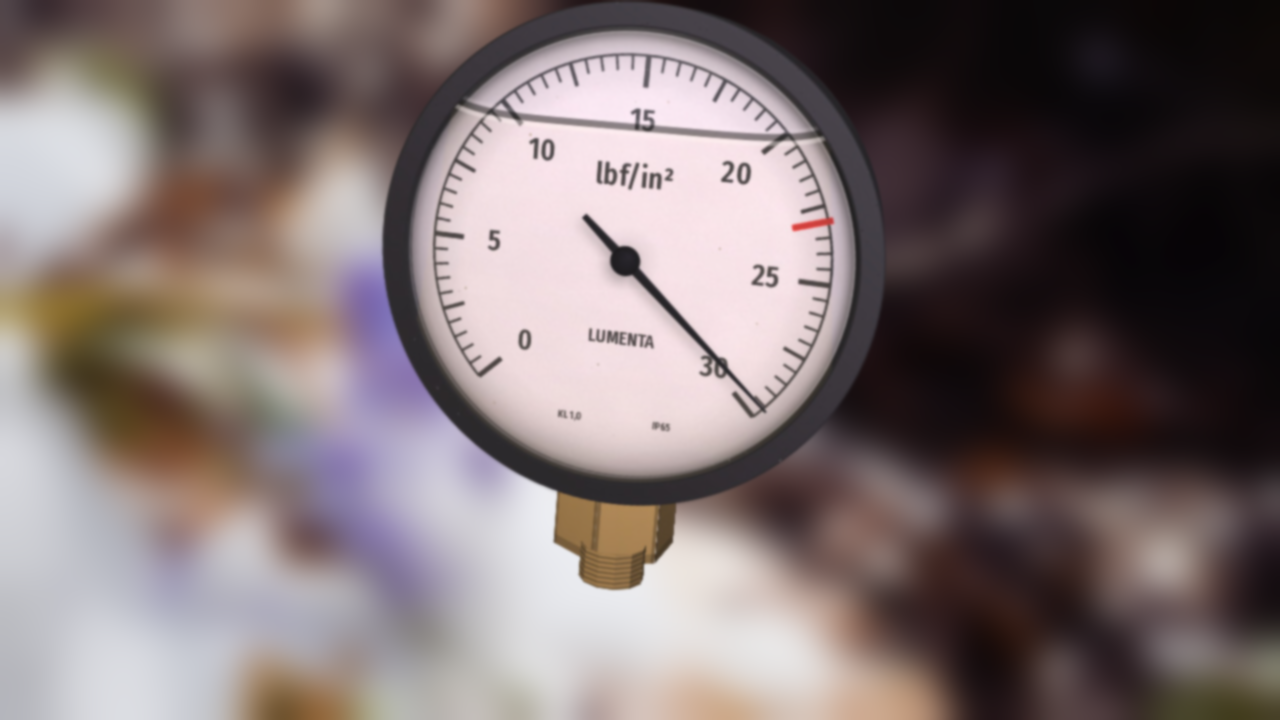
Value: 29.5 psi
